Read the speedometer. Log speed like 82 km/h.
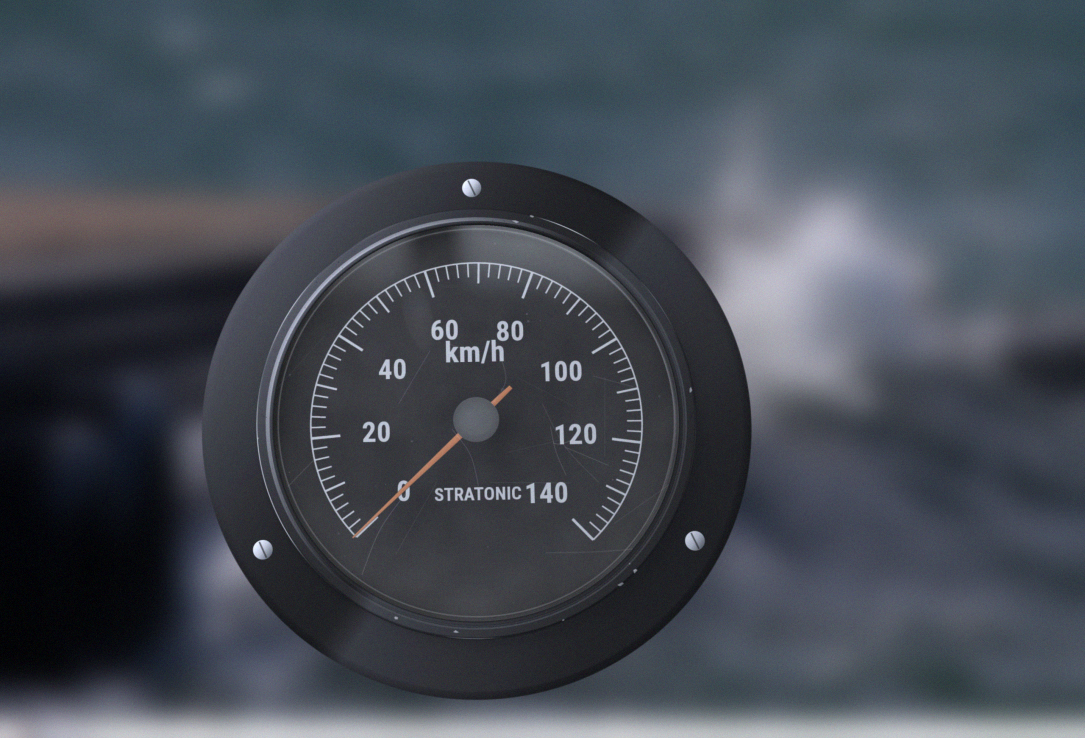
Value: 0 km/h
